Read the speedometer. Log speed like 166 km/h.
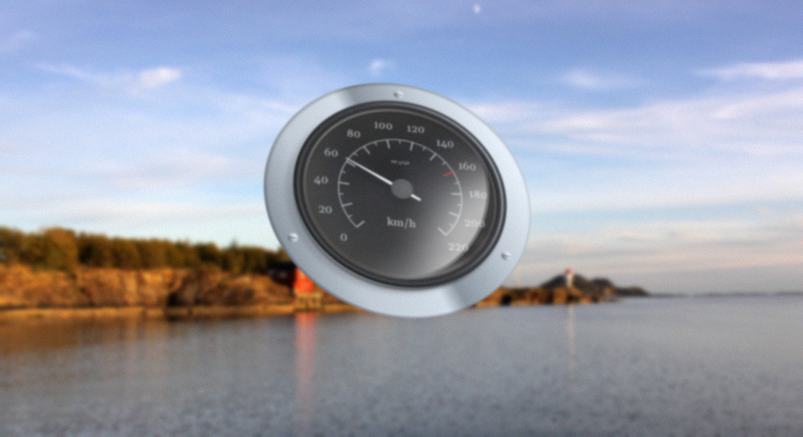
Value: 60 km/h
